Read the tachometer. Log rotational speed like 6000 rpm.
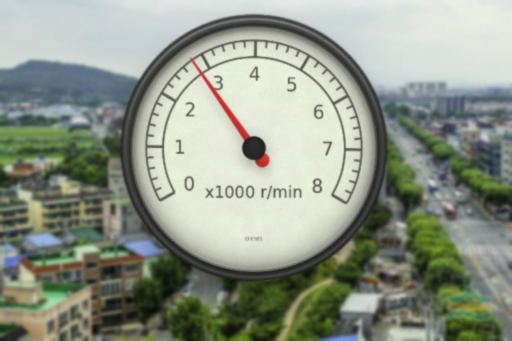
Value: 2800 rpm
